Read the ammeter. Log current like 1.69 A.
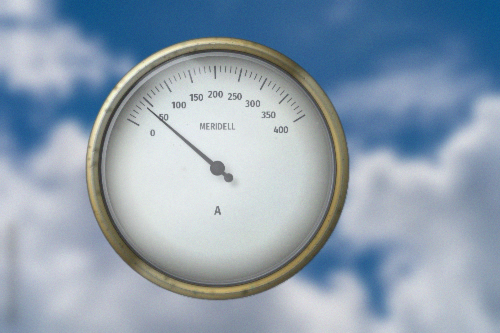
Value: 40 A
